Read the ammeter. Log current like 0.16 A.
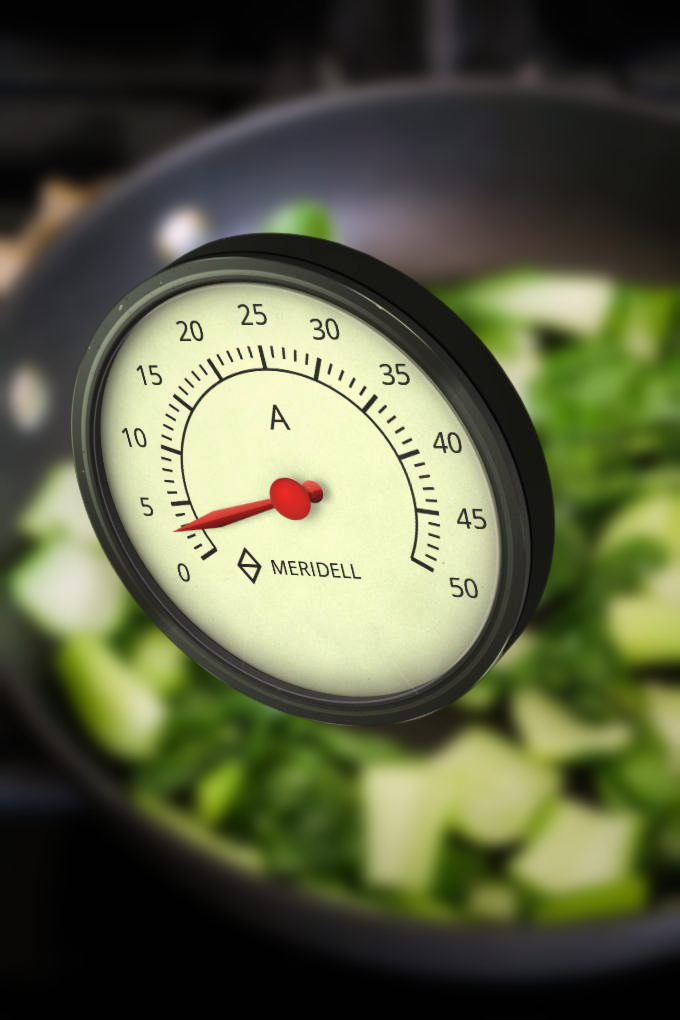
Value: 3 A
